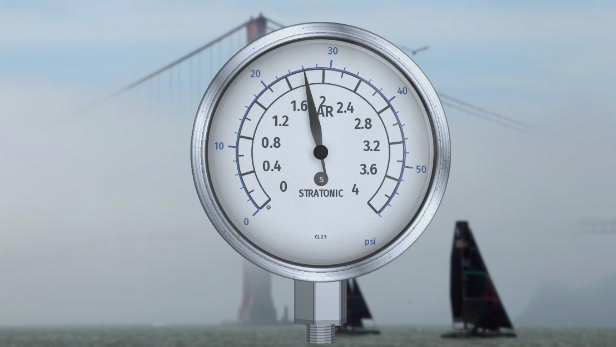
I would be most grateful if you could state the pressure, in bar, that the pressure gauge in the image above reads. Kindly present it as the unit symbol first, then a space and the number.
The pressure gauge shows bar 1.8
